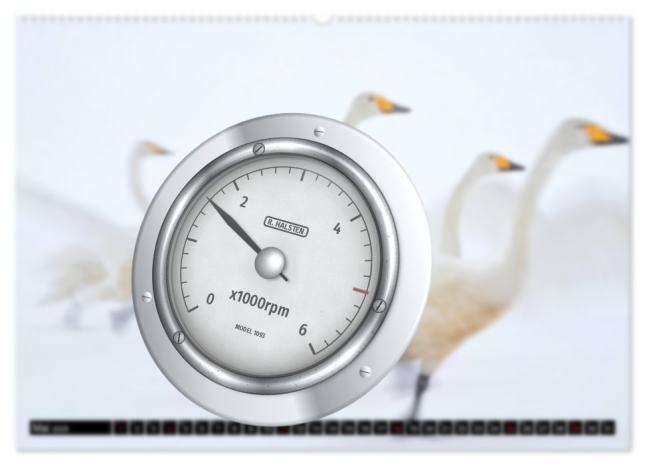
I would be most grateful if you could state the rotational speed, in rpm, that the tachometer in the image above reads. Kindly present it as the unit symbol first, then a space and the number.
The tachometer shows rpm 1600
